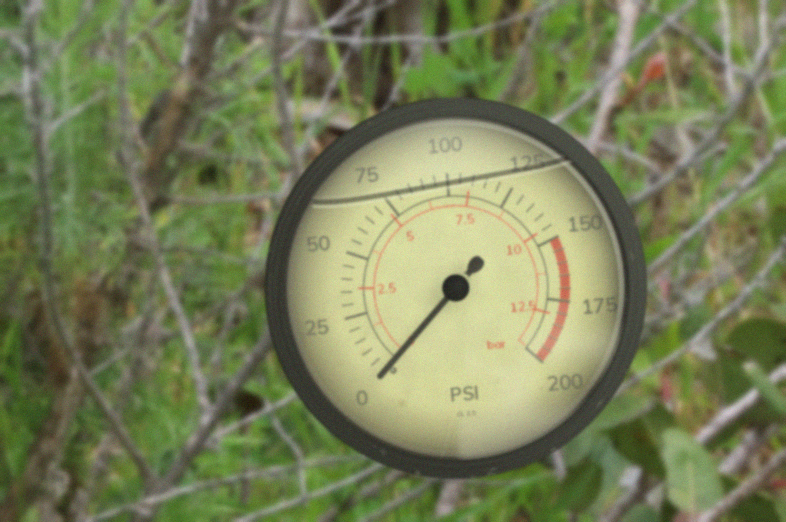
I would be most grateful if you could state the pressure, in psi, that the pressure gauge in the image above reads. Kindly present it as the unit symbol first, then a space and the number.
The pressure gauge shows psi 0
